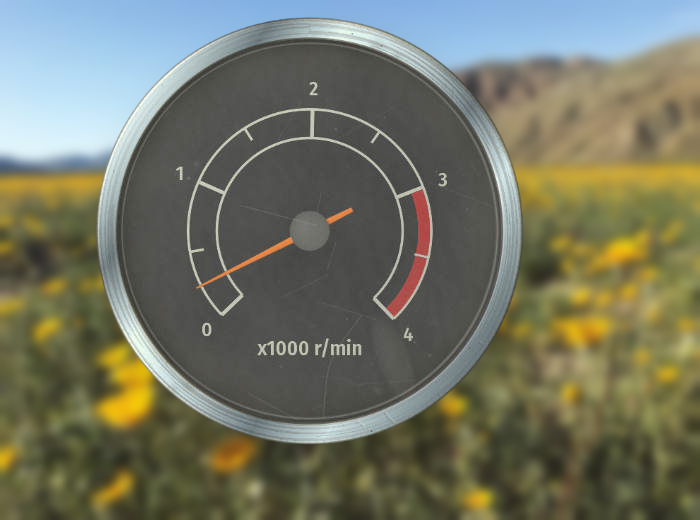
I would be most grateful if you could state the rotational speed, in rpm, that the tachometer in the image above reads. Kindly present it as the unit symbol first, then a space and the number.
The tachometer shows rpm 250
